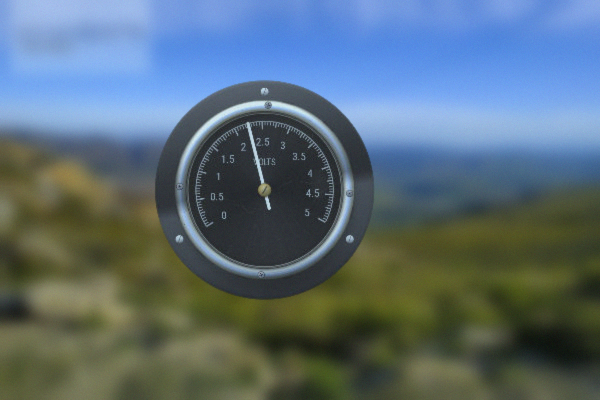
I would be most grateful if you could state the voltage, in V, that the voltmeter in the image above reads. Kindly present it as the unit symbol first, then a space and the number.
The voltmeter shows V 2.25
